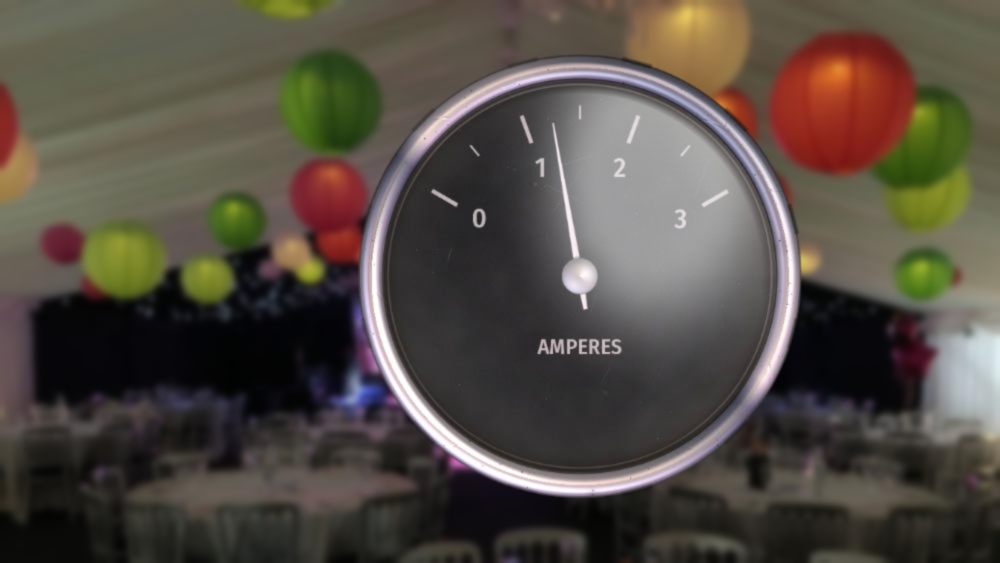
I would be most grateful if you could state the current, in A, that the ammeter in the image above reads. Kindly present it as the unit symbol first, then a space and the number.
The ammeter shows A 1.25
